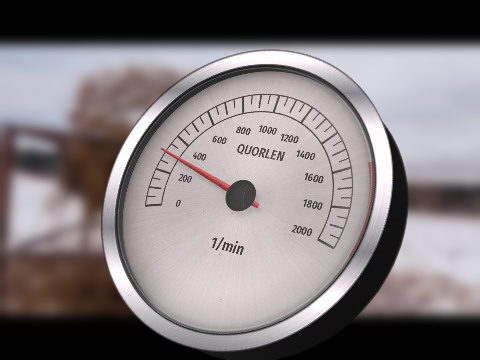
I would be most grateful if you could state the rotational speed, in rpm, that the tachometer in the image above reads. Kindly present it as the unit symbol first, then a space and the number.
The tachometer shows rpm 300
